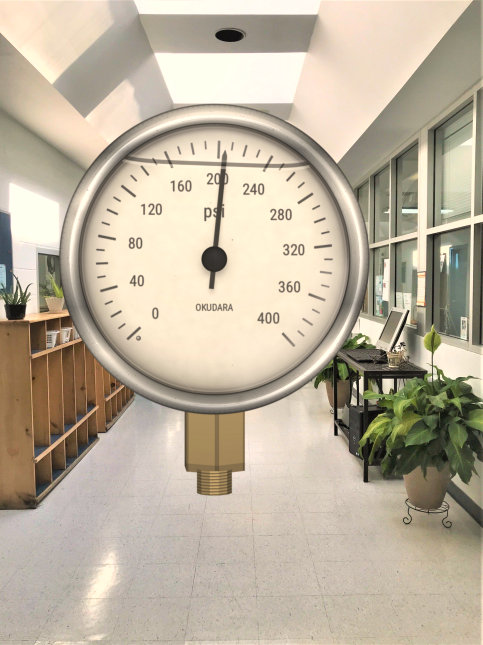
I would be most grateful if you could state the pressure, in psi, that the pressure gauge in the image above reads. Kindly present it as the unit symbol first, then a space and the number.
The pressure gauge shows psi 205
